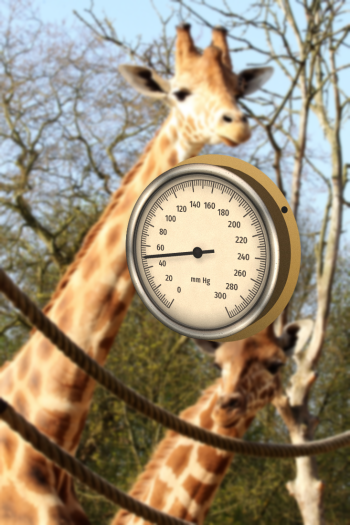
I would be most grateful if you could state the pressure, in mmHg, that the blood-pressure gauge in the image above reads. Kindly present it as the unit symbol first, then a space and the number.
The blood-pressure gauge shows mmHg 50
